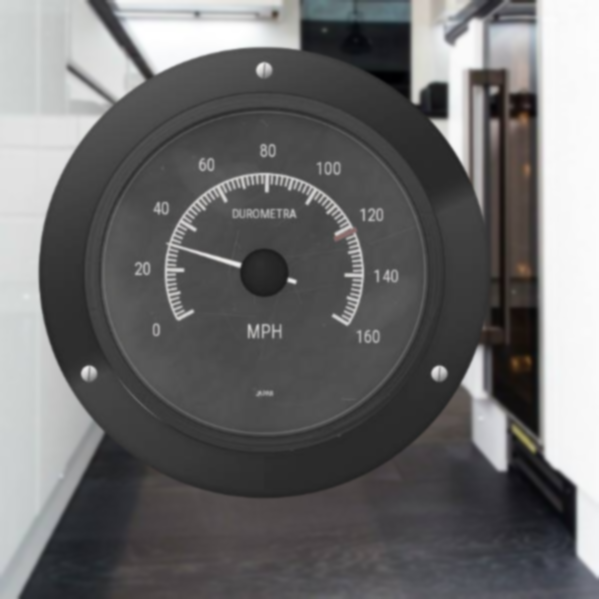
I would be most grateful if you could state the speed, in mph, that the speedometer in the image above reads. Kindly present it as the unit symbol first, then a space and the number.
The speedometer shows mph 30
